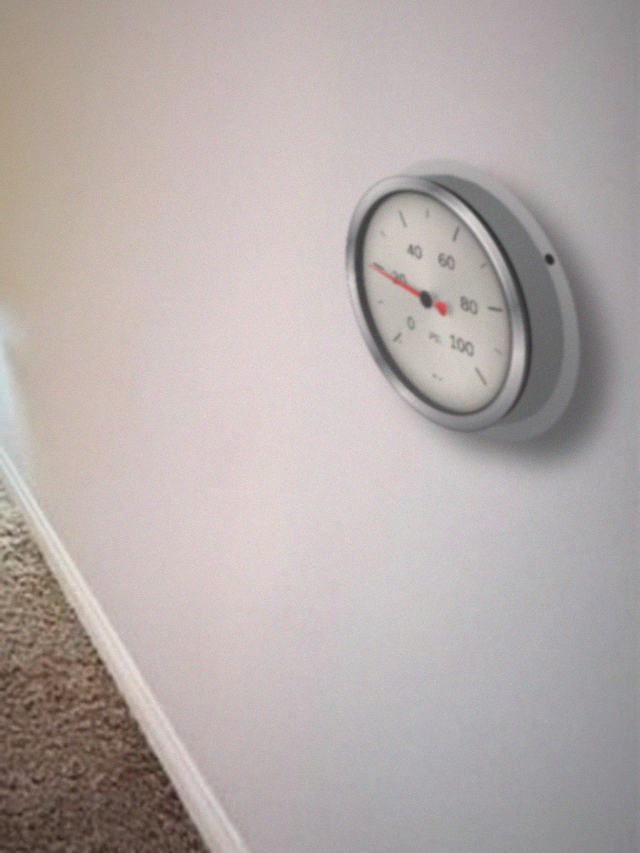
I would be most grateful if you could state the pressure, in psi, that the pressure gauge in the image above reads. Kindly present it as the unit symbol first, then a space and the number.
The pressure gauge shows psi 20
